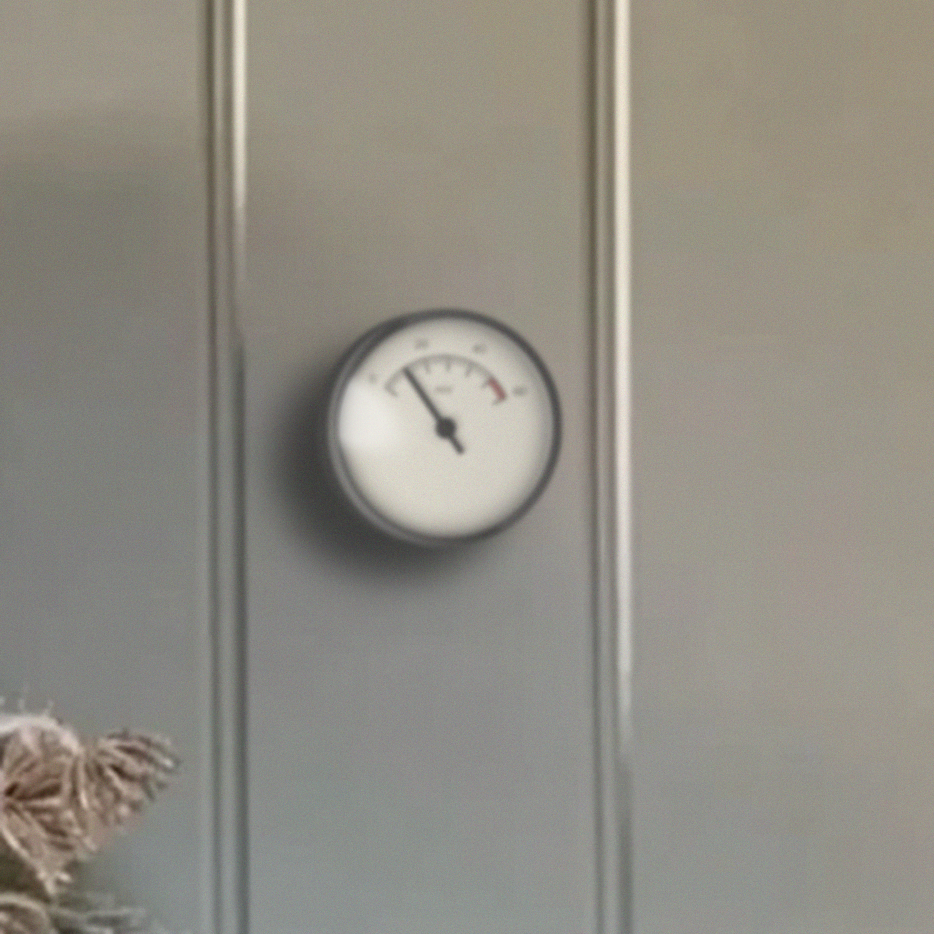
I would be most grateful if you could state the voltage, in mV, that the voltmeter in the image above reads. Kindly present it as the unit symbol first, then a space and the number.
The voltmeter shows mV 10
